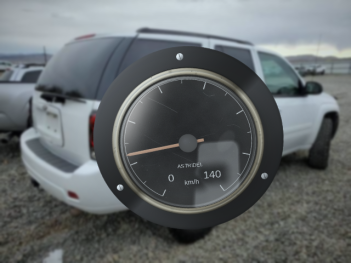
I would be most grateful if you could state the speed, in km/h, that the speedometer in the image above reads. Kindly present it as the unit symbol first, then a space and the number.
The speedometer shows km/h 25
